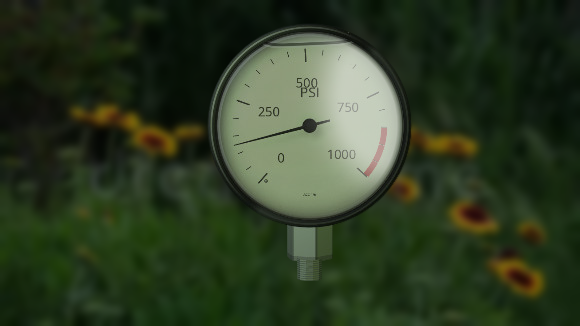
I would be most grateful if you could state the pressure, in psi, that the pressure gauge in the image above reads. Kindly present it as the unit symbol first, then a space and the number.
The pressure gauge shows psi 125
